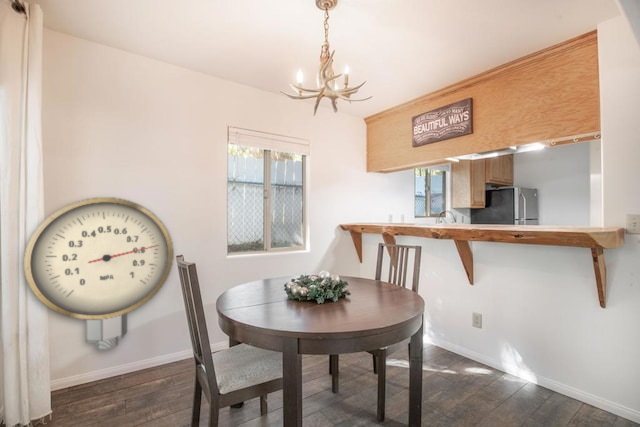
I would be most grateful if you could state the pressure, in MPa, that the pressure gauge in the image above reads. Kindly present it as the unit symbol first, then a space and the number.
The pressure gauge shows MPa 0.8
